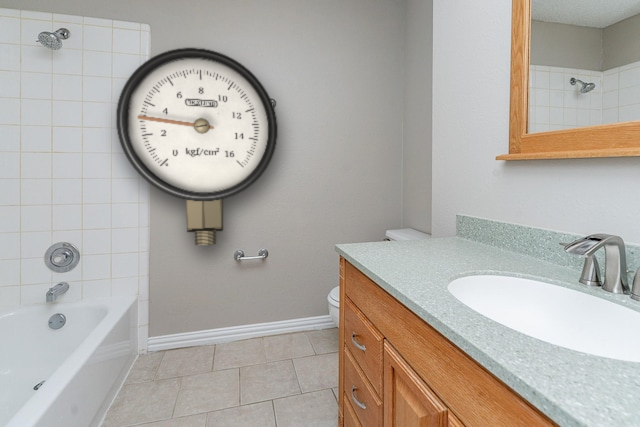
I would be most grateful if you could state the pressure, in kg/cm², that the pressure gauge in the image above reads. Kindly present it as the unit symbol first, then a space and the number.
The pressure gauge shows kg/cm² 3
